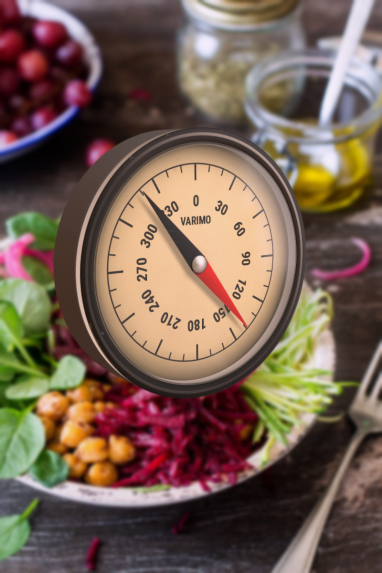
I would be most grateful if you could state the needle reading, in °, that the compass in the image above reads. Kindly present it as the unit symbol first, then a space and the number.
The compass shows ° 140
